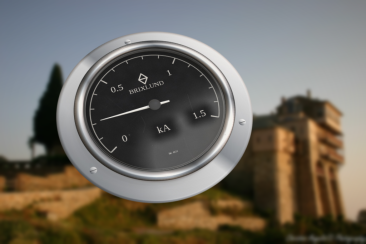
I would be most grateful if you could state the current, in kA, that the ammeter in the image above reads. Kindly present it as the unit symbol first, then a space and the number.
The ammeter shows kA 0.2
